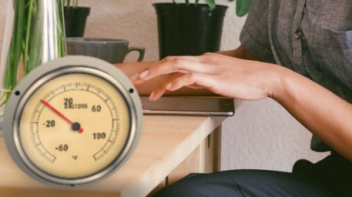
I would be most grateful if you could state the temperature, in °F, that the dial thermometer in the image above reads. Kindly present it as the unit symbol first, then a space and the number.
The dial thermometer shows °F 0
